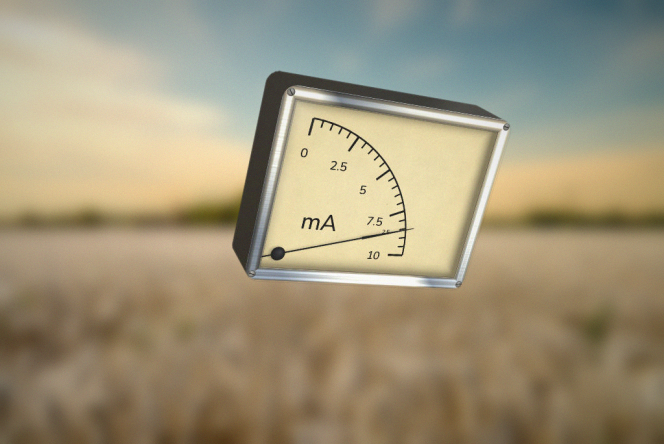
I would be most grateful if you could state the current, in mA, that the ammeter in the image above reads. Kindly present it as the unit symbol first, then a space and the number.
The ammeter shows mA 8.5
